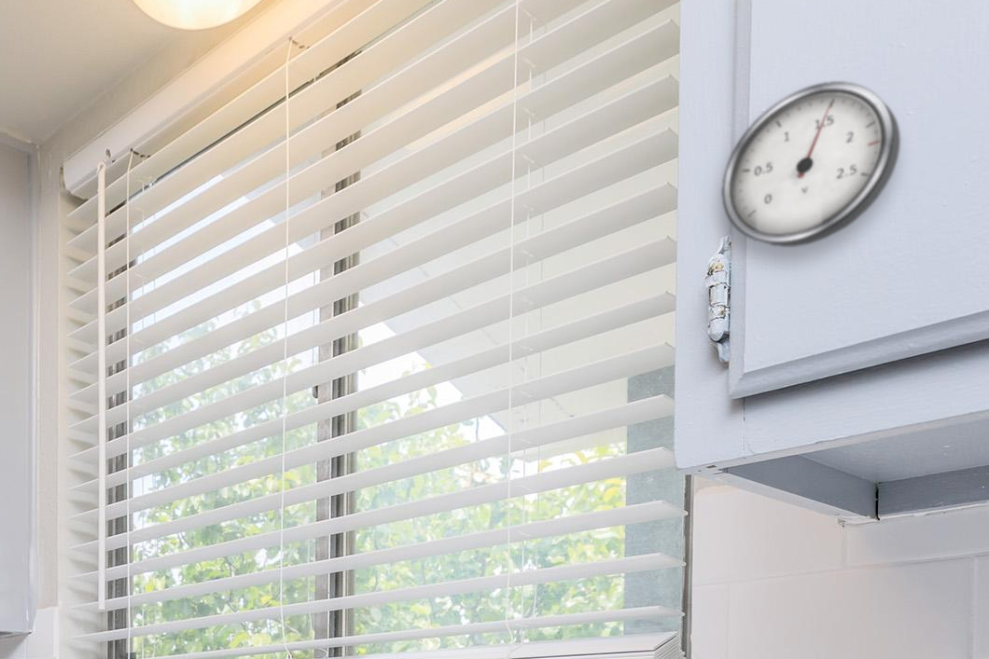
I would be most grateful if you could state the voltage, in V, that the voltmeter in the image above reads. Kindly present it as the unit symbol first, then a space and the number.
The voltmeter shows V 1.5
